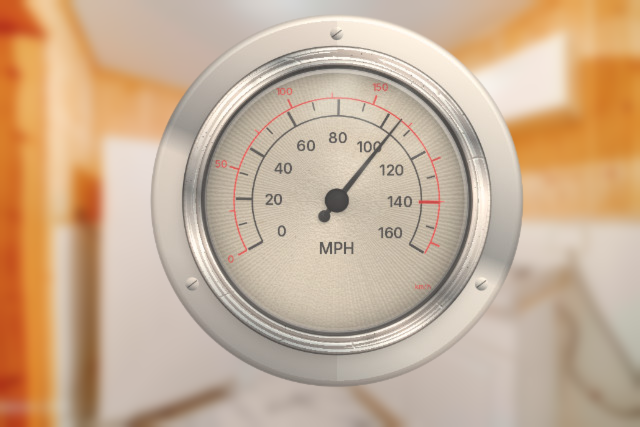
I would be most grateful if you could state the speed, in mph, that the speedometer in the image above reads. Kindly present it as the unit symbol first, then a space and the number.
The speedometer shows mph 105
